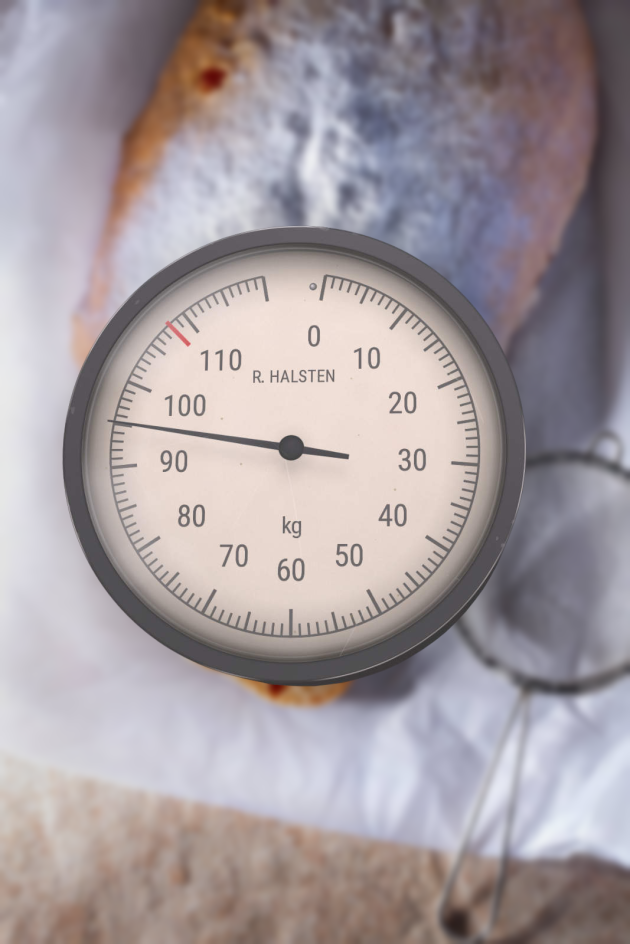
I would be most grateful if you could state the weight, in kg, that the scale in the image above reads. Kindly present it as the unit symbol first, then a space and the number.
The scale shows kg 95
